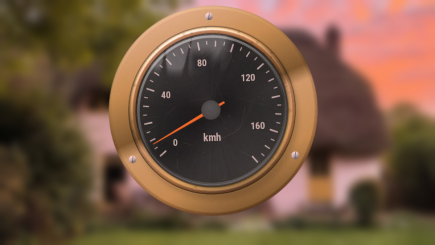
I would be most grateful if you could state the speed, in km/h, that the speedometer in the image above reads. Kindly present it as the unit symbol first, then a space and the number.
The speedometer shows km/h 7.5
